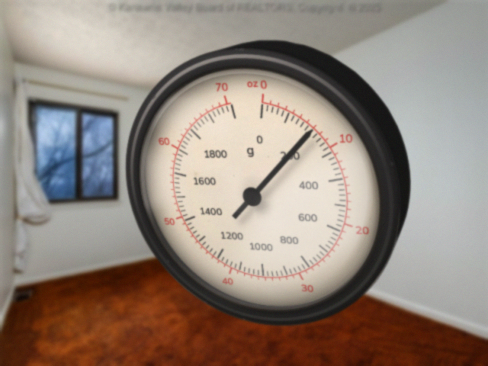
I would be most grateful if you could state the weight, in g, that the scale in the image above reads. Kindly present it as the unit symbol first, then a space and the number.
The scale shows g 200
